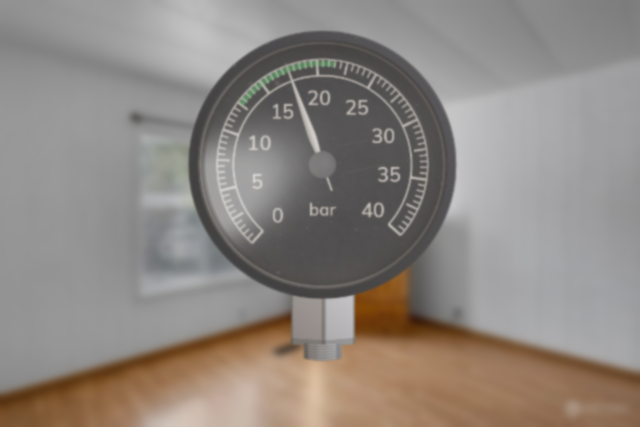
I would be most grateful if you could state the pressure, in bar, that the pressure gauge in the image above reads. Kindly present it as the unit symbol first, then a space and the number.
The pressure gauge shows bar 17.5
